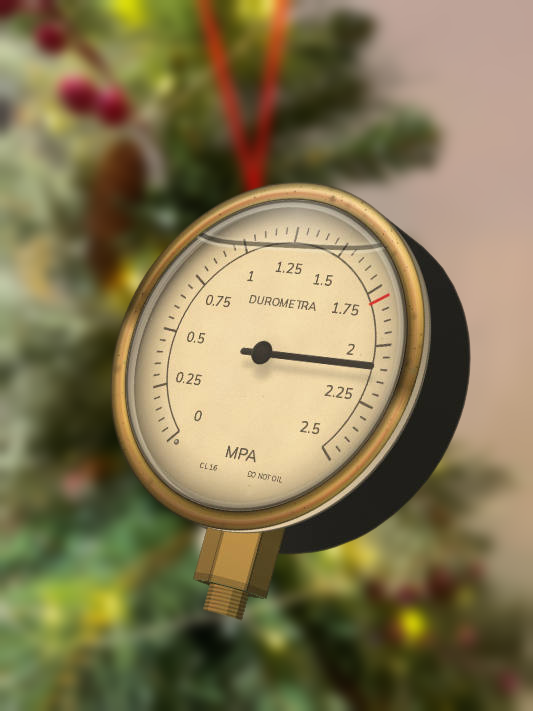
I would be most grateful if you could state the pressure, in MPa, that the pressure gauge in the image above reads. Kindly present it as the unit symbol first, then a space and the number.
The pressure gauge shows MPa 2.1
